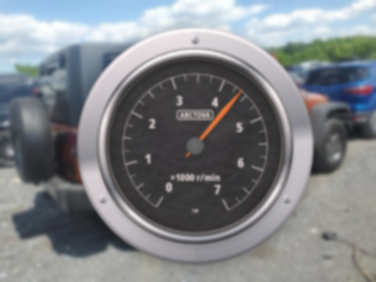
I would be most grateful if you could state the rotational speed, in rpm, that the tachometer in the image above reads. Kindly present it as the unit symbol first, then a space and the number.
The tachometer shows rpm 4375
